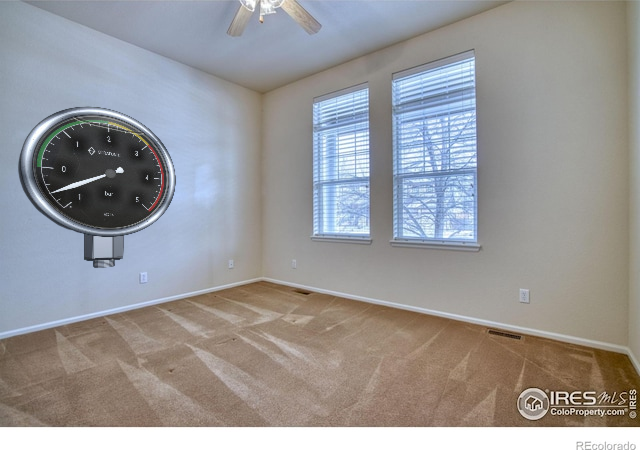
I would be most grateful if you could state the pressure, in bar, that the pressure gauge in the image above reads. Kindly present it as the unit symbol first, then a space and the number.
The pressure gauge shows bar -0.6
